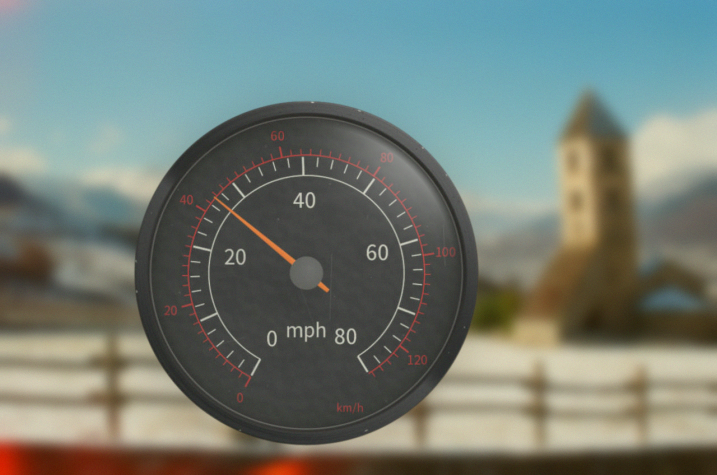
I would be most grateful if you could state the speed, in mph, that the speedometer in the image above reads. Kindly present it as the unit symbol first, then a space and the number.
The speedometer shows mph 27
